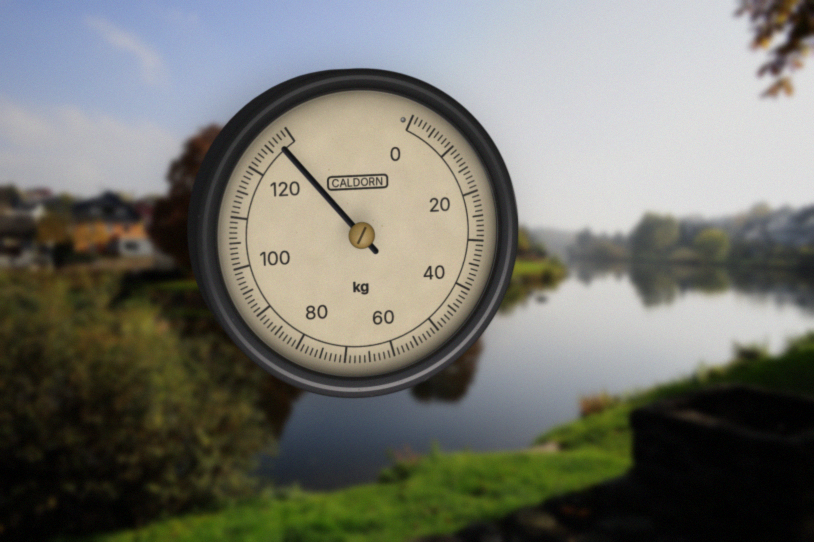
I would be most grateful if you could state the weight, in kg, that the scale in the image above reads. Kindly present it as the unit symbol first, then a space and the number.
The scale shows kg 127
